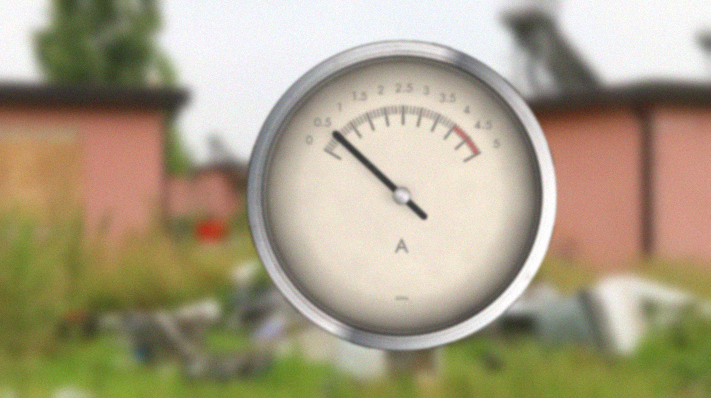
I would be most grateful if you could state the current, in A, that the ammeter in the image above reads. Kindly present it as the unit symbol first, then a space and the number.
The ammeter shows A 0.5
